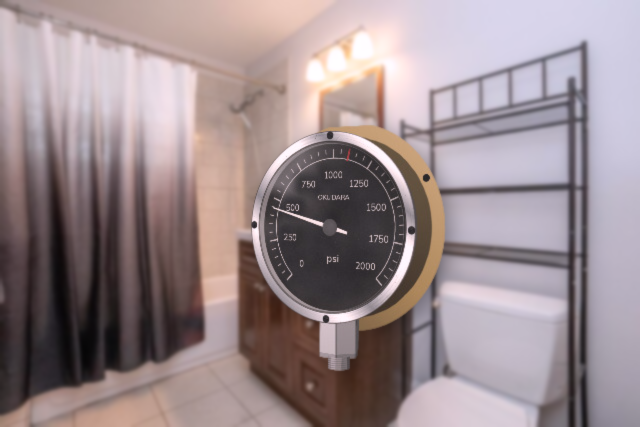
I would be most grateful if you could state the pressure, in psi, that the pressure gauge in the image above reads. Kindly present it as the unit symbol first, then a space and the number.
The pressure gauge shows psi 450
